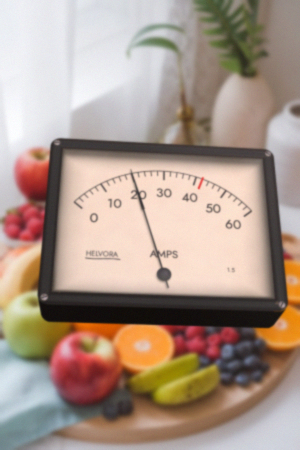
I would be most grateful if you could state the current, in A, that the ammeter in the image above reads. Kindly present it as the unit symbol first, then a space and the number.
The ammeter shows A 20
